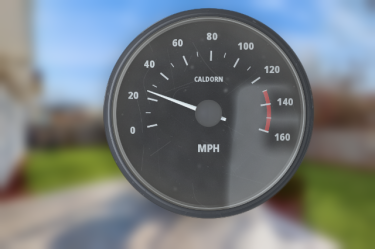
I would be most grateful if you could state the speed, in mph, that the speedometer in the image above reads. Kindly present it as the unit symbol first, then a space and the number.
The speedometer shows mph 25
